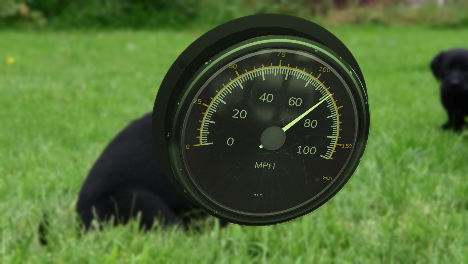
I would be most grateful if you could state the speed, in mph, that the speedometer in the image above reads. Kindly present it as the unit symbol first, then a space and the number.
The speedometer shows mph 70
